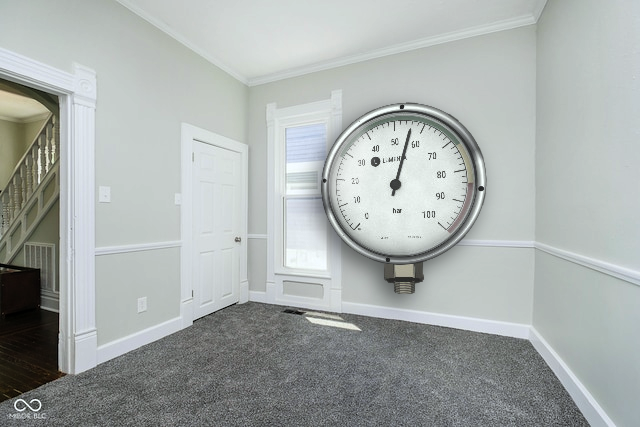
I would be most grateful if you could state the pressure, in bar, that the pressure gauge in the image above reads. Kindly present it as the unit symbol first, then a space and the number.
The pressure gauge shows bar 56
